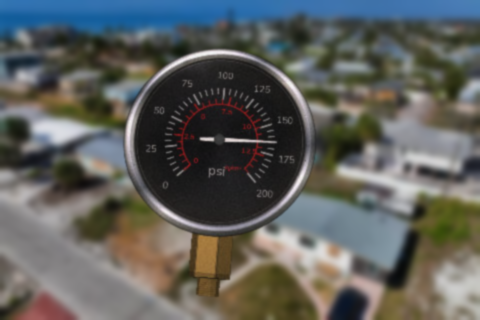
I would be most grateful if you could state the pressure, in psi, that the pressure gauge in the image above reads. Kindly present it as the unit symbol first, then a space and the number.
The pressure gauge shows psi 165
